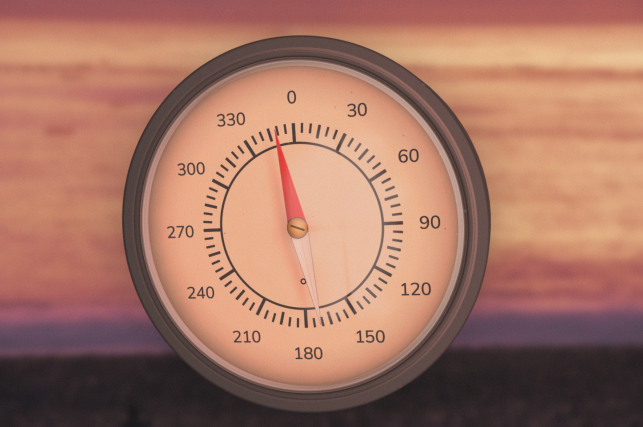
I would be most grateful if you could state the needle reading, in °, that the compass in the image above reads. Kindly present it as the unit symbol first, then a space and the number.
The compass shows ° 350
